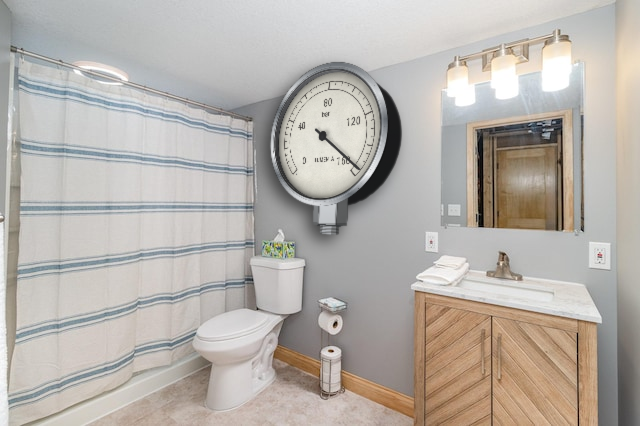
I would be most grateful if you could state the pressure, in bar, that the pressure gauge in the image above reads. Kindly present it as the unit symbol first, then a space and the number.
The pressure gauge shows bar 155
